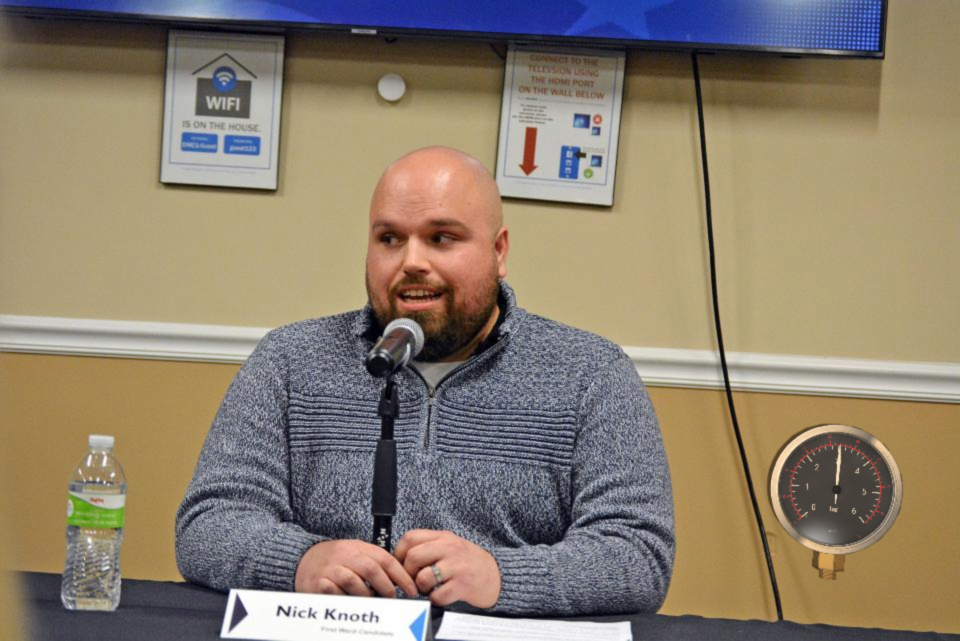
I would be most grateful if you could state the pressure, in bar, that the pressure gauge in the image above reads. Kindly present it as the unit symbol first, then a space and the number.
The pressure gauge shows bar 3
